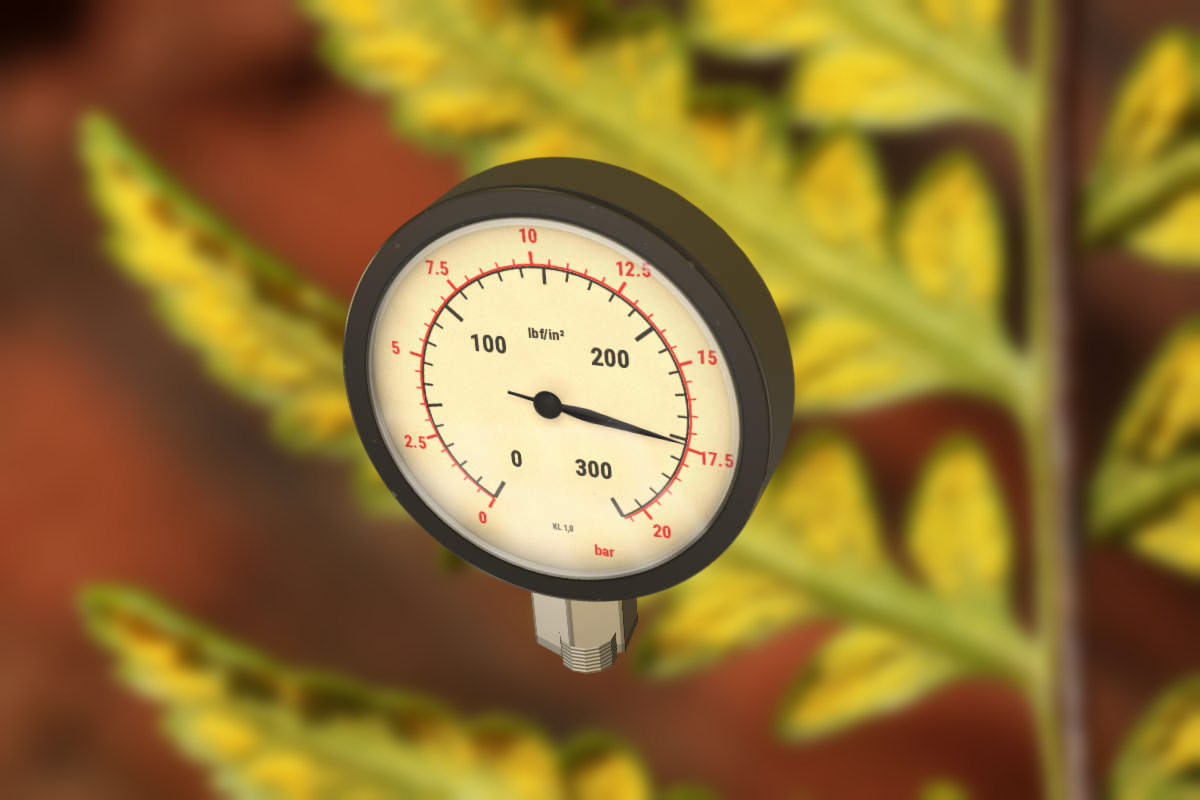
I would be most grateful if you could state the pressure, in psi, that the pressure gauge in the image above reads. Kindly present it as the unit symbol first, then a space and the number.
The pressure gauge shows psi 250
